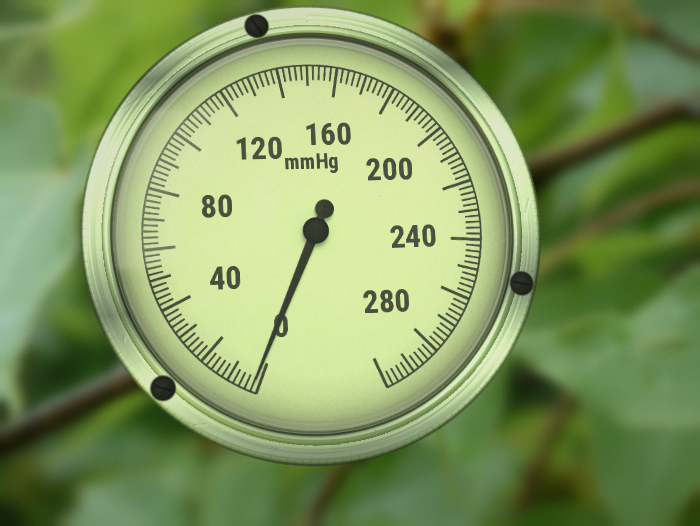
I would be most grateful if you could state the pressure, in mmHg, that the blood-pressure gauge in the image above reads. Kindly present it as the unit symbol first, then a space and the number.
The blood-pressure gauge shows mmHg 2
